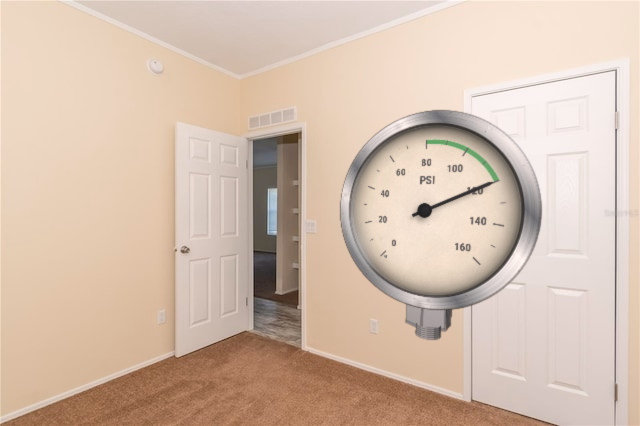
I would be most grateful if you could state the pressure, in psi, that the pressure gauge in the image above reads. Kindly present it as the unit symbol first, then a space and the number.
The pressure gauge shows psi 120
